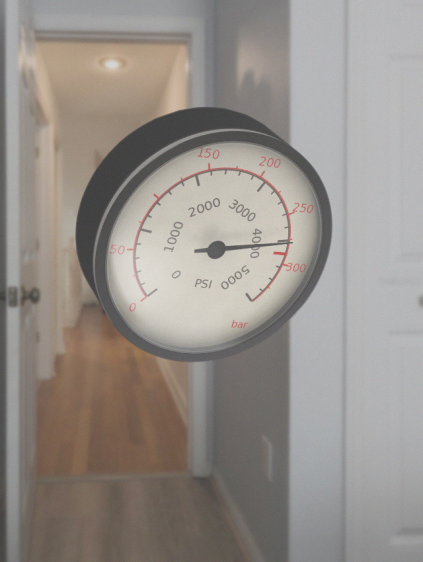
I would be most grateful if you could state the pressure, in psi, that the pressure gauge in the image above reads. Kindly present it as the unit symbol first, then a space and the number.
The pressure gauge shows psi 4000
